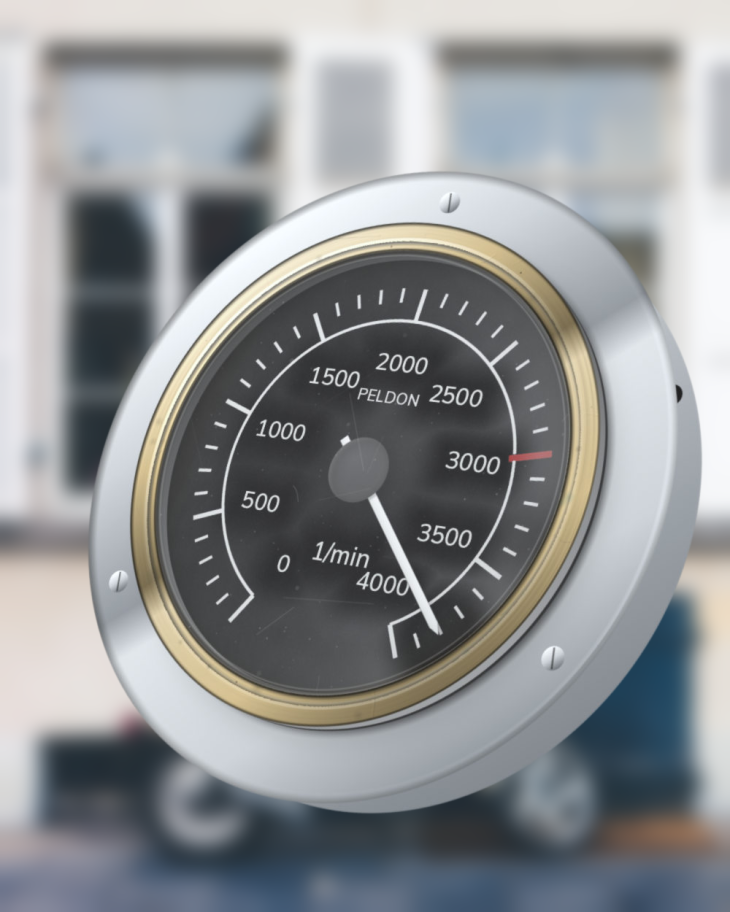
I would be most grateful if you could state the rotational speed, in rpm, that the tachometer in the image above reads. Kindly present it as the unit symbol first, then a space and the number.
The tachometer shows rpm 3800
